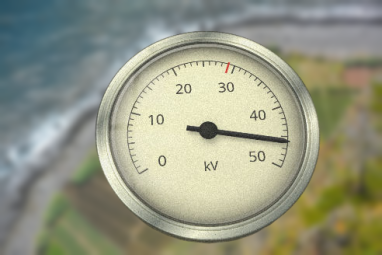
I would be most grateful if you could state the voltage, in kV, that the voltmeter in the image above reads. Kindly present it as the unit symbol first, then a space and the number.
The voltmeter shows kV 46
